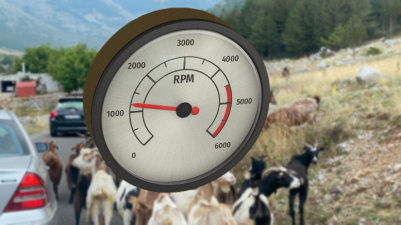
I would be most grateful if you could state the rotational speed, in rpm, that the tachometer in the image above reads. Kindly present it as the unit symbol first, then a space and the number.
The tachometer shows rpm 1250
